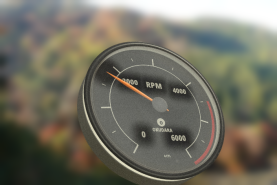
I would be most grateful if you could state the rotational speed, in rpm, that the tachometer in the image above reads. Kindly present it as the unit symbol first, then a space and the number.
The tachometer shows rpm 1750
